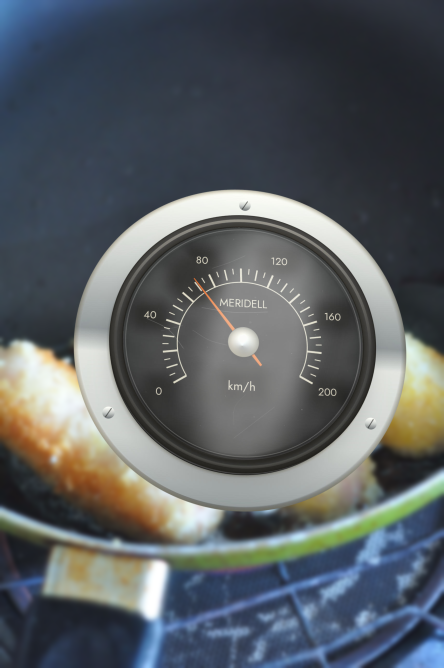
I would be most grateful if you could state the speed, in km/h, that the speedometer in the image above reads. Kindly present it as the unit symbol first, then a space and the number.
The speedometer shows km/h 70
